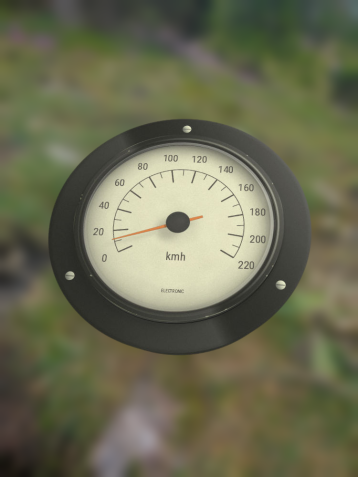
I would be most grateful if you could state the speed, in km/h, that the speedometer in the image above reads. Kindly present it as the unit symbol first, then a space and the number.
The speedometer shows km/h 10
